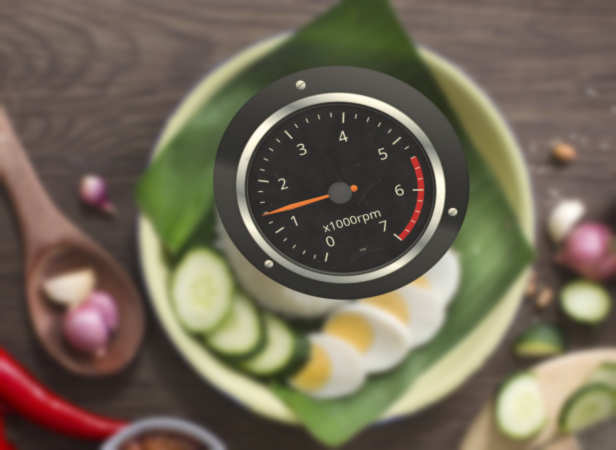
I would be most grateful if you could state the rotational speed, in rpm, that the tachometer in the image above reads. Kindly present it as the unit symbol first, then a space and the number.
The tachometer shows rpm 1400
